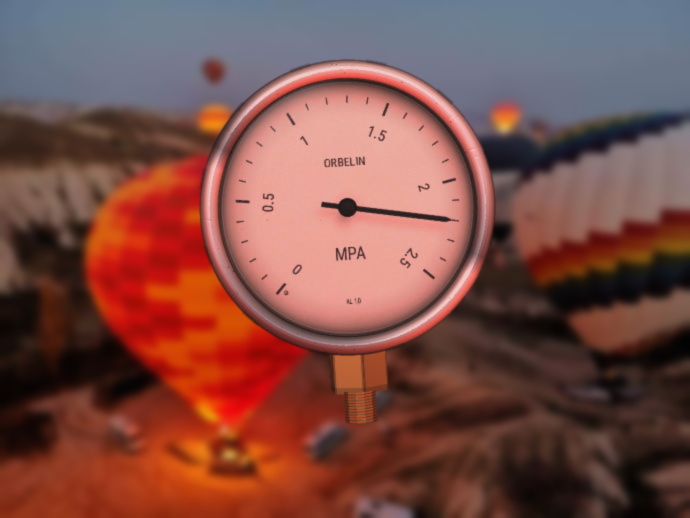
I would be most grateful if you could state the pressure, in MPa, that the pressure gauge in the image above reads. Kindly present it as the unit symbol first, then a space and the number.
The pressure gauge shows MPa 2.2
